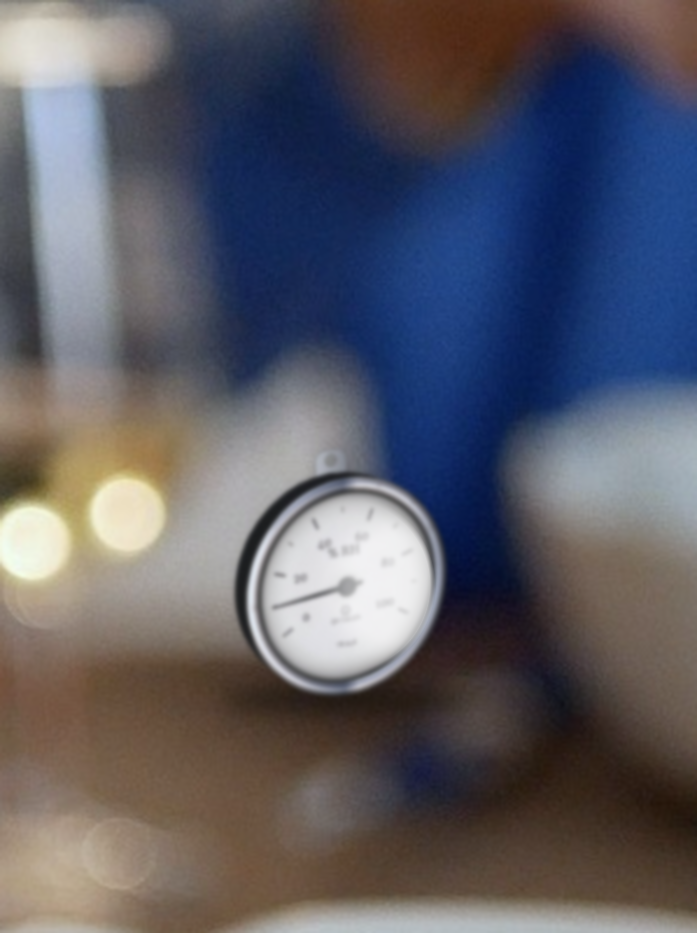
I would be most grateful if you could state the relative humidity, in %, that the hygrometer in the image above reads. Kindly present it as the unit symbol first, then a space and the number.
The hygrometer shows % 10
